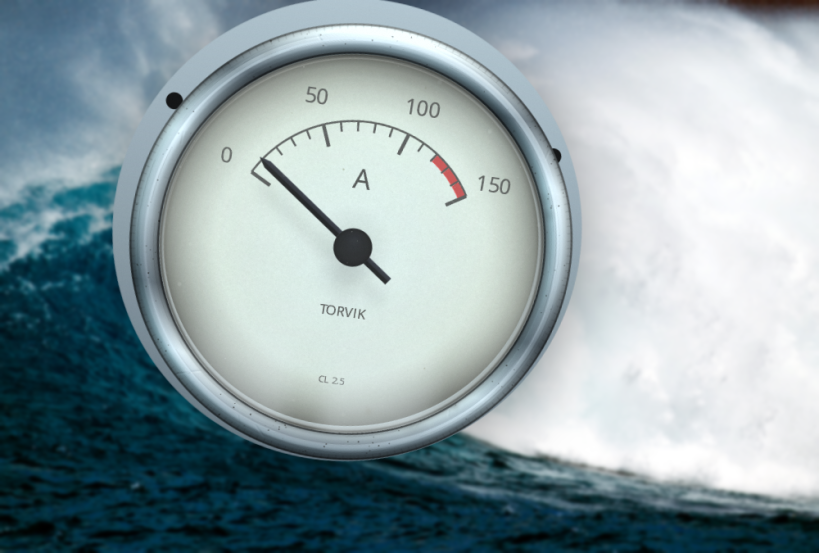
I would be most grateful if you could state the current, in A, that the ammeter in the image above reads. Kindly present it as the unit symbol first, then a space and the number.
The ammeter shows A 10
